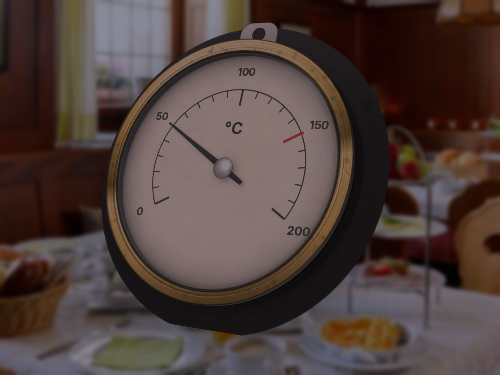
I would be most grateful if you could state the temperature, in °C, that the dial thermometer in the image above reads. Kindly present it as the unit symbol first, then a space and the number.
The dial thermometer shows °C 50
